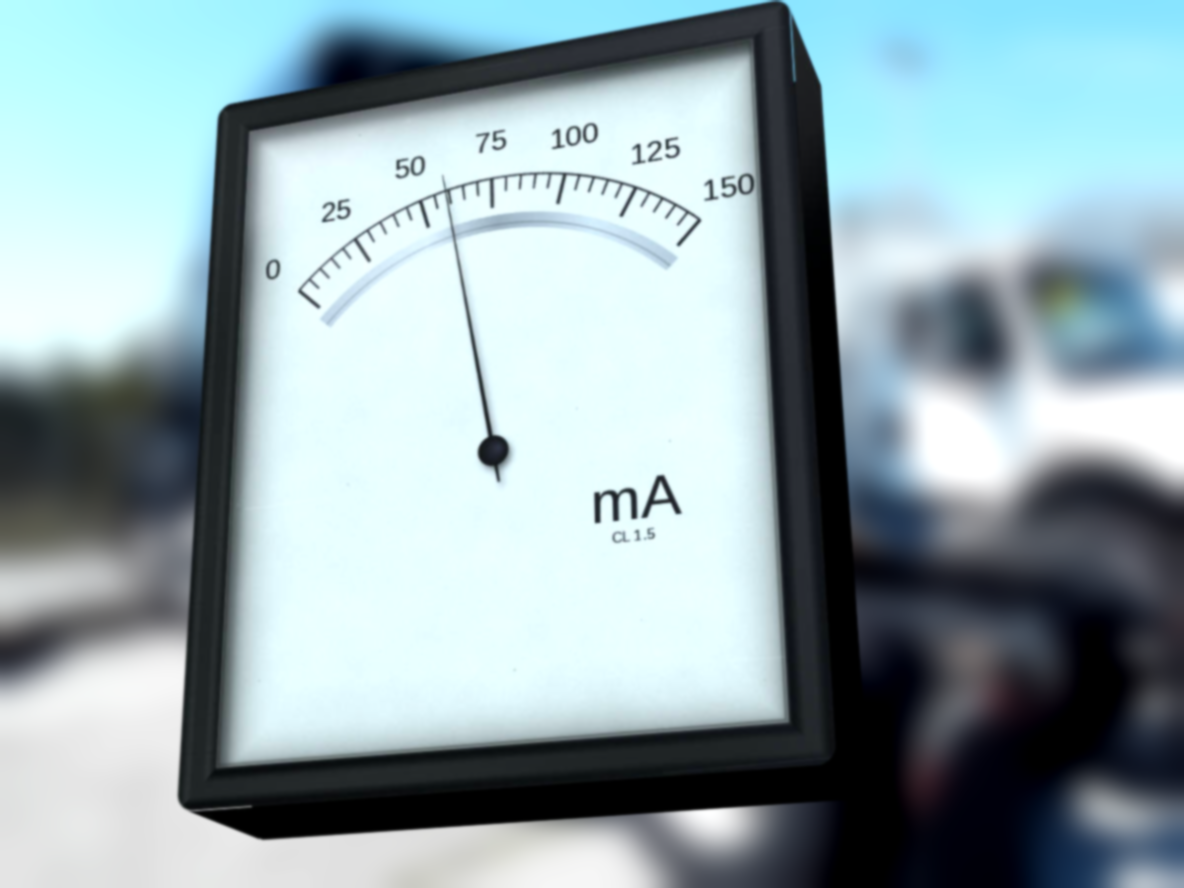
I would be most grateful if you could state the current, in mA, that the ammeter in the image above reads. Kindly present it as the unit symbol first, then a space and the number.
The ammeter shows mA 60
